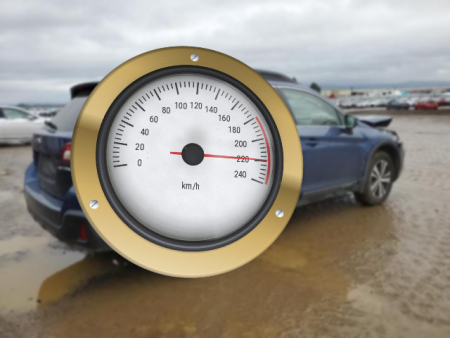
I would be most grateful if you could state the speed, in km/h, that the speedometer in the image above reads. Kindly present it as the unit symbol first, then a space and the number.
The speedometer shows km/h 220
